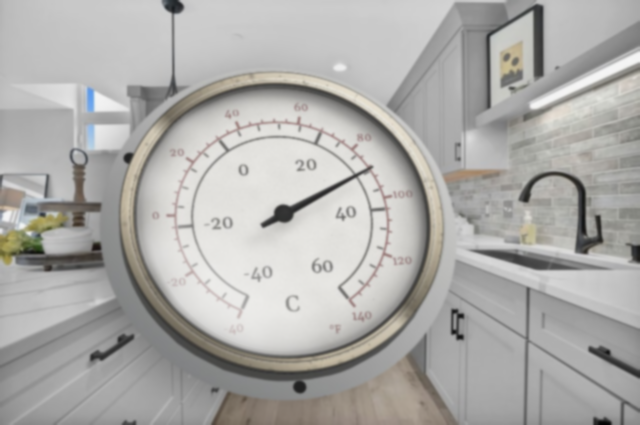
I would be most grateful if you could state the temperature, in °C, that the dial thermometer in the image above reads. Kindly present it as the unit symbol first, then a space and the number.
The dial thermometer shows °C 32
